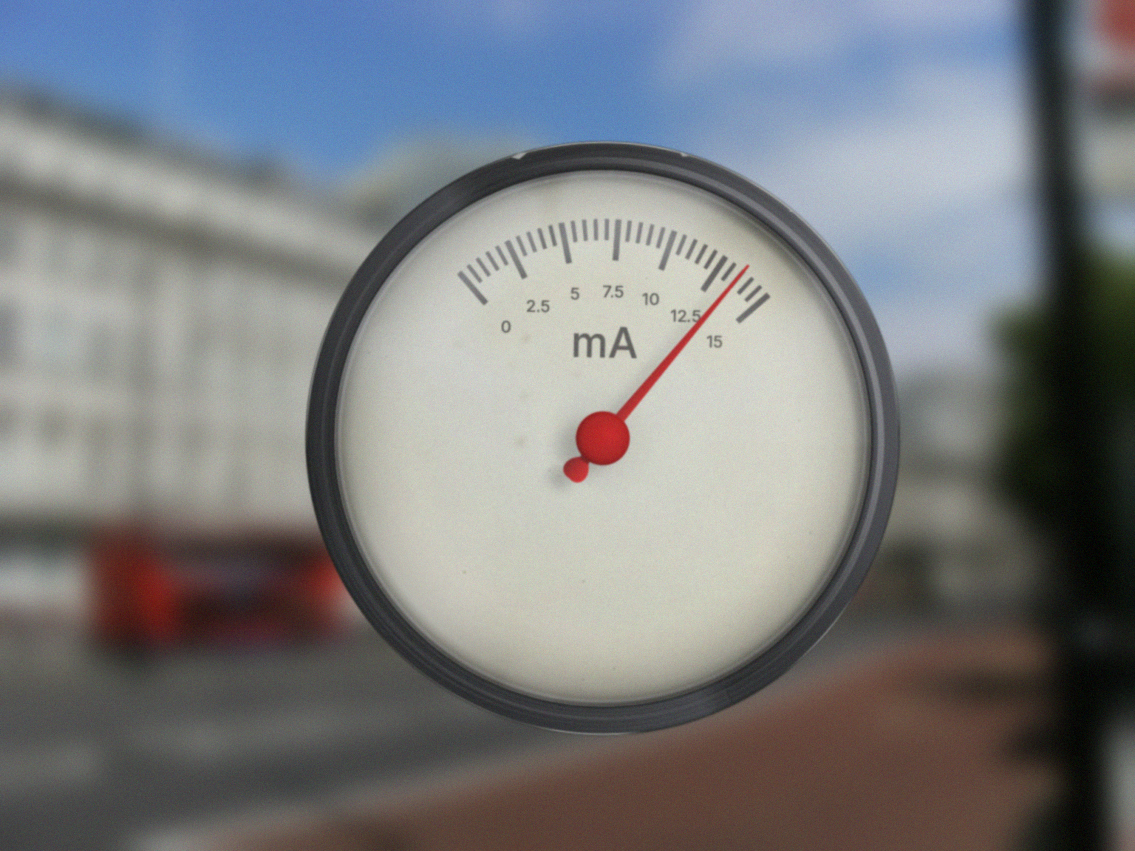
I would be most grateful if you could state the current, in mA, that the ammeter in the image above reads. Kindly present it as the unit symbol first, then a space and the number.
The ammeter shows mA 13.5
